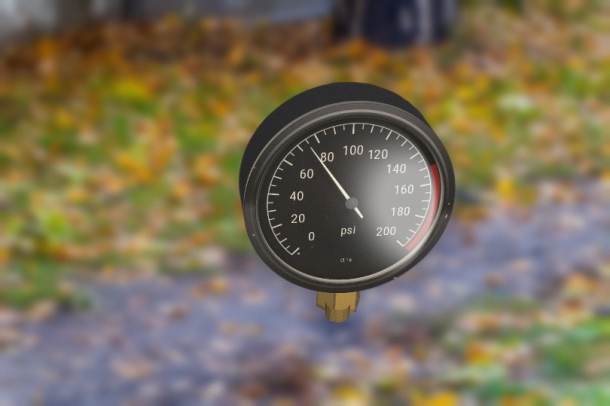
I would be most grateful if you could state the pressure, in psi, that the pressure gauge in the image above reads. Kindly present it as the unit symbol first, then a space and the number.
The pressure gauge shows psi 75
